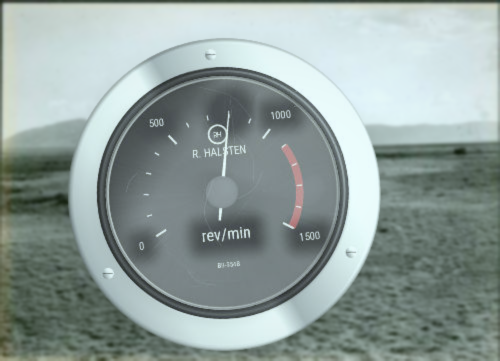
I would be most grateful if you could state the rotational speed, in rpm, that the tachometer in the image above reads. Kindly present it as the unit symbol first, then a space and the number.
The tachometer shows rpm 800
